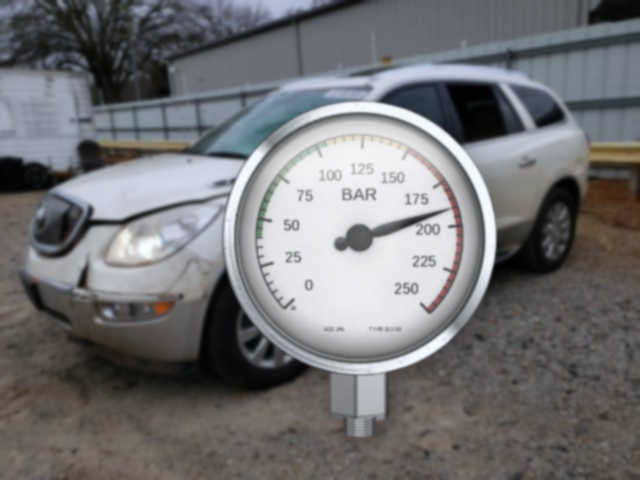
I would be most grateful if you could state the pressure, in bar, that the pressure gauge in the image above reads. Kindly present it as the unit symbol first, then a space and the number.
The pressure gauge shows bar 190
